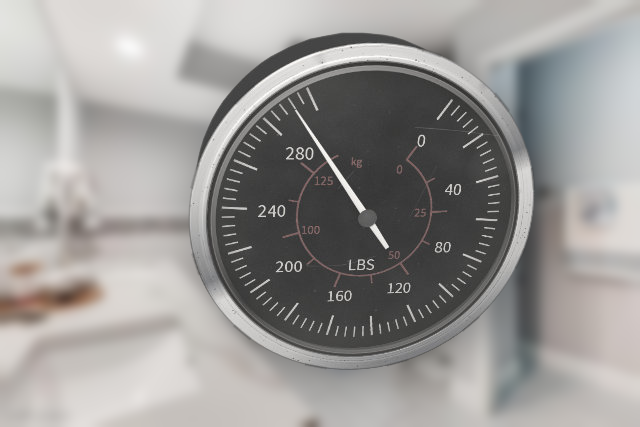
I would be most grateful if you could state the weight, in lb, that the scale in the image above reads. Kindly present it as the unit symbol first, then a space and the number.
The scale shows lb 292
